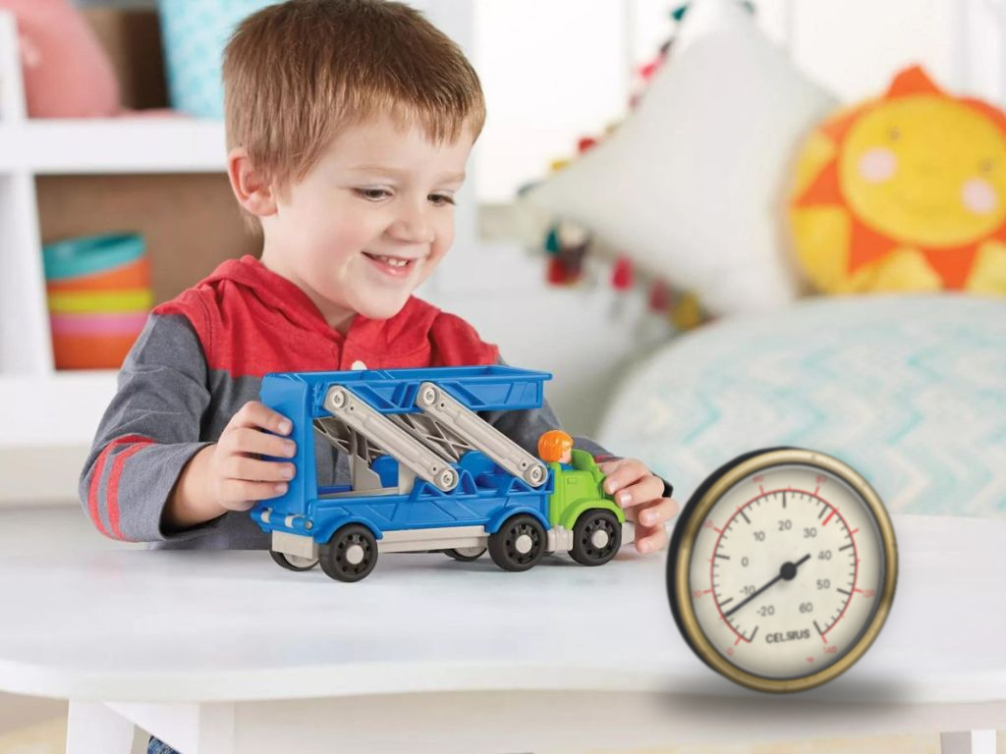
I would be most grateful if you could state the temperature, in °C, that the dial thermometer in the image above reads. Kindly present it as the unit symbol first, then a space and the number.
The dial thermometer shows °C -12
